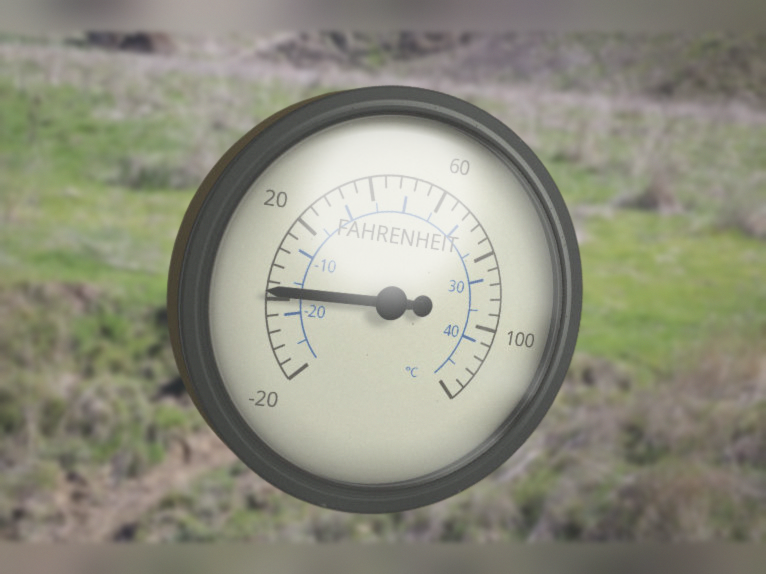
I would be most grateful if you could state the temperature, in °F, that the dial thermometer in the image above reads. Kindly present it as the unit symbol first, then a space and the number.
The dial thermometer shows °F 2
